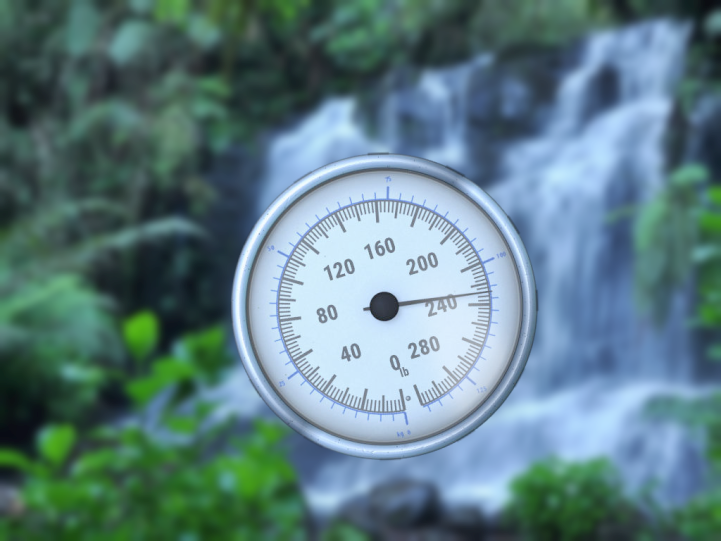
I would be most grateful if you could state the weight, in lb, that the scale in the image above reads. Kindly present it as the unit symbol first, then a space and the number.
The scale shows lb 234
